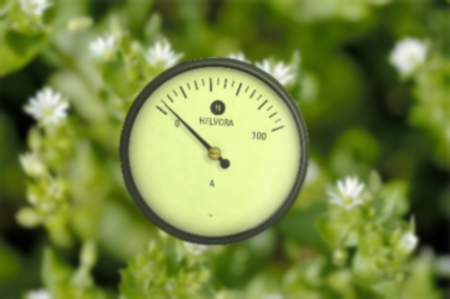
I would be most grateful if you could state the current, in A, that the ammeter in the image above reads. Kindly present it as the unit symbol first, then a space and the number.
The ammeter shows A 5
